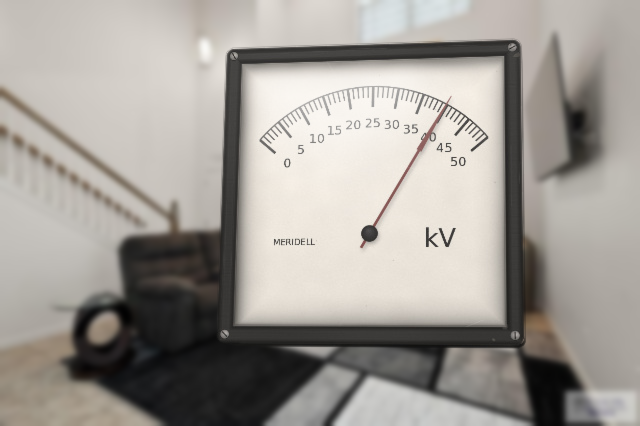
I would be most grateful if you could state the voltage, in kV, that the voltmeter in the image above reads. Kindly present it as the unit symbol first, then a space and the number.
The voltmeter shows kV 40
